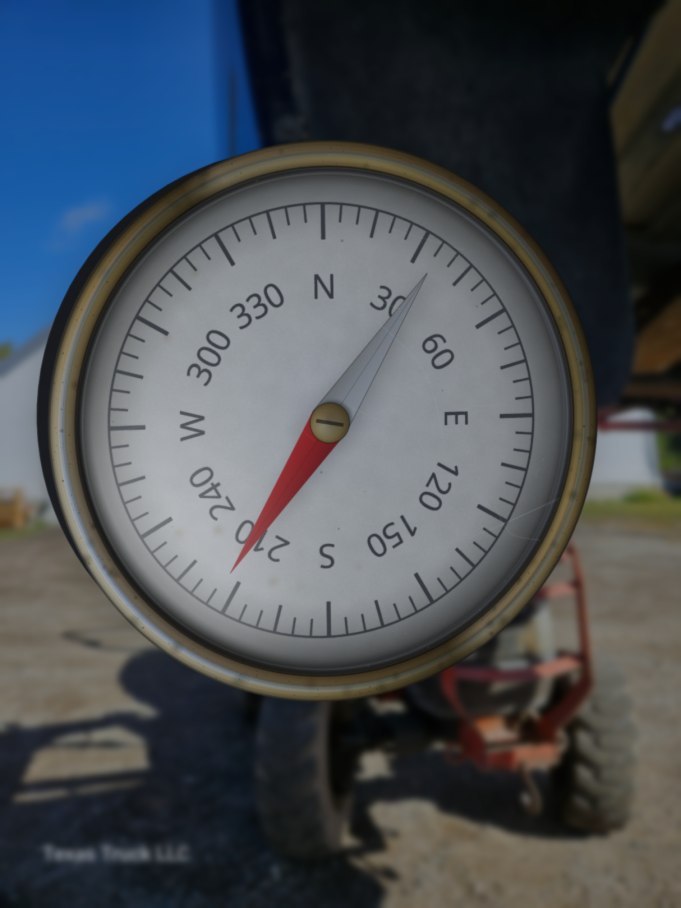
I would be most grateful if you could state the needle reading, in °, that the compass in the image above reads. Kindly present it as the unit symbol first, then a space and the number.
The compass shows ° 215
